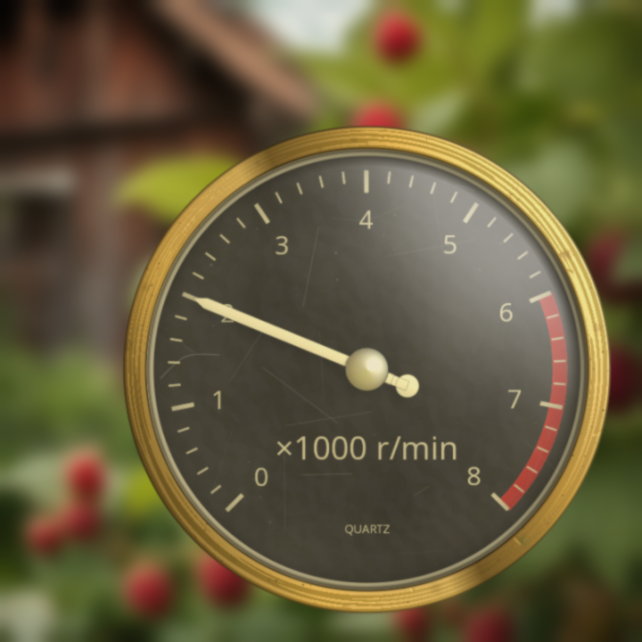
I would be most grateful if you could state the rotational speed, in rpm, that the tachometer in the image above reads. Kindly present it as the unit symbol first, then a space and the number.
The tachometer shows rpm 2000
